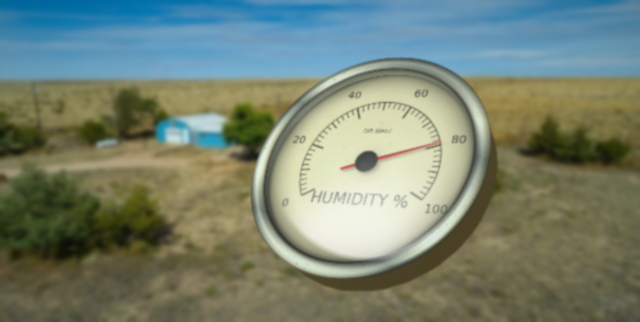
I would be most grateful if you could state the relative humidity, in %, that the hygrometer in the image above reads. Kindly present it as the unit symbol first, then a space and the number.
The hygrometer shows % 80
